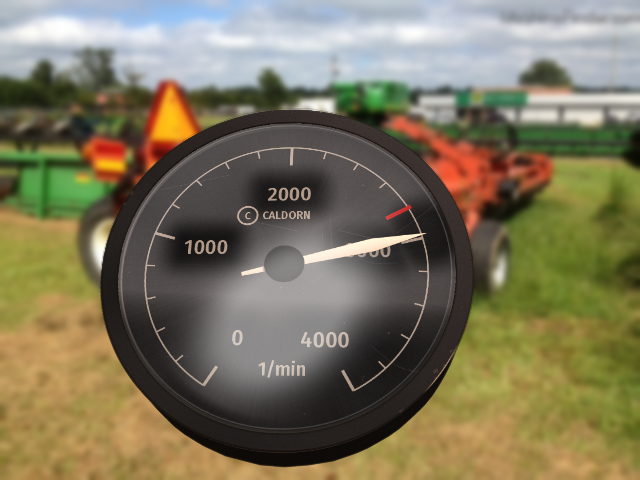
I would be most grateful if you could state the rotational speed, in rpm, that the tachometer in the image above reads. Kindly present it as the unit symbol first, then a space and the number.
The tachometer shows rpm 3000
